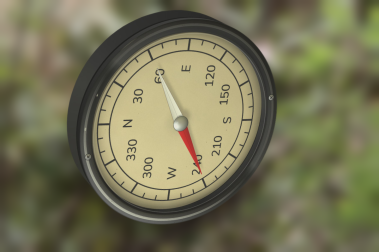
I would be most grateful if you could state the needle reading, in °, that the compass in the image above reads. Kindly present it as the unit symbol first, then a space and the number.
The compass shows ° 240
